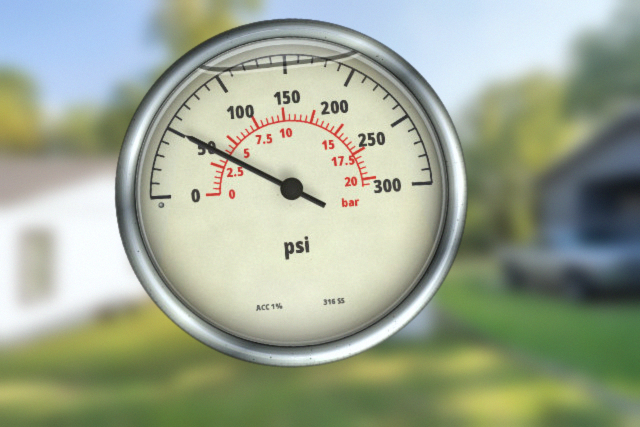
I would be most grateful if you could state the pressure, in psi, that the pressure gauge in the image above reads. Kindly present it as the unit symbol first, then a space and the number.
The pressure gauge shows psi 50
